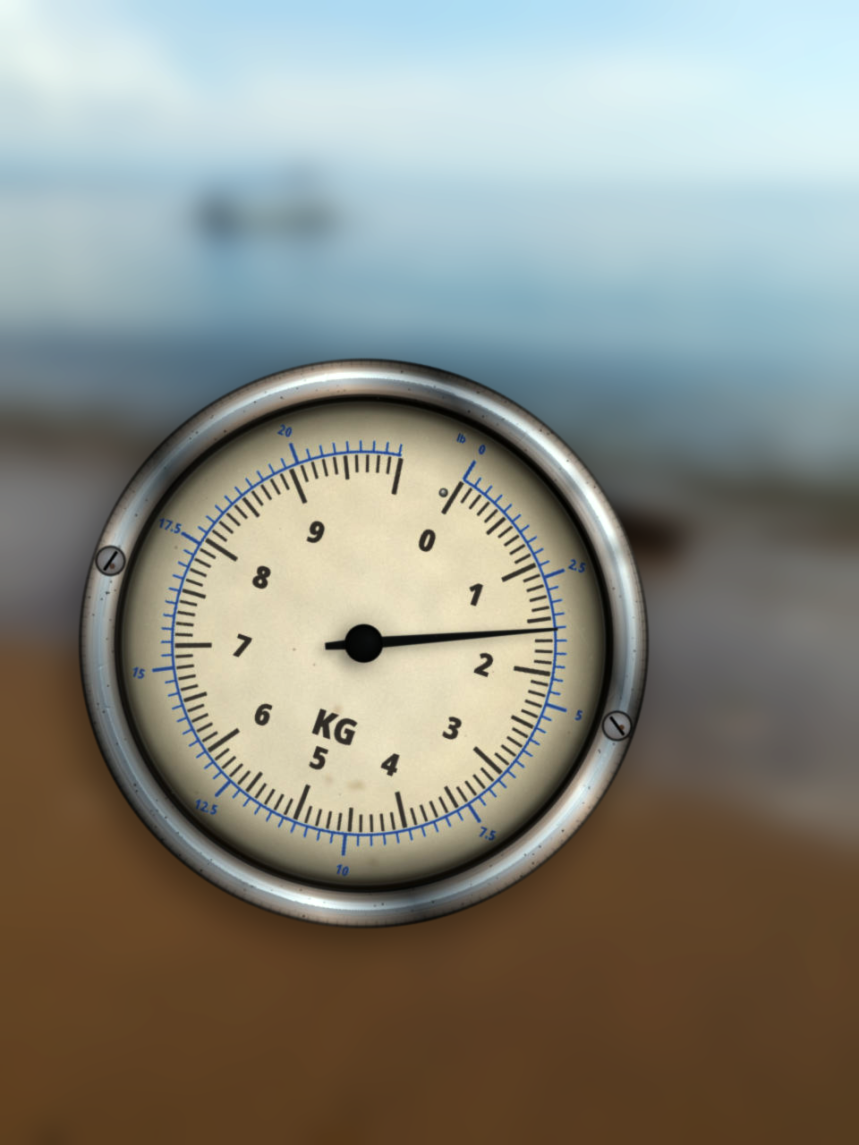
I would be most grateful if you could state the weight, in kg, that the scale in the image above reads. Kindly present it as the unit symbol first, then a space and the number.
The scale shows kg 1.6
